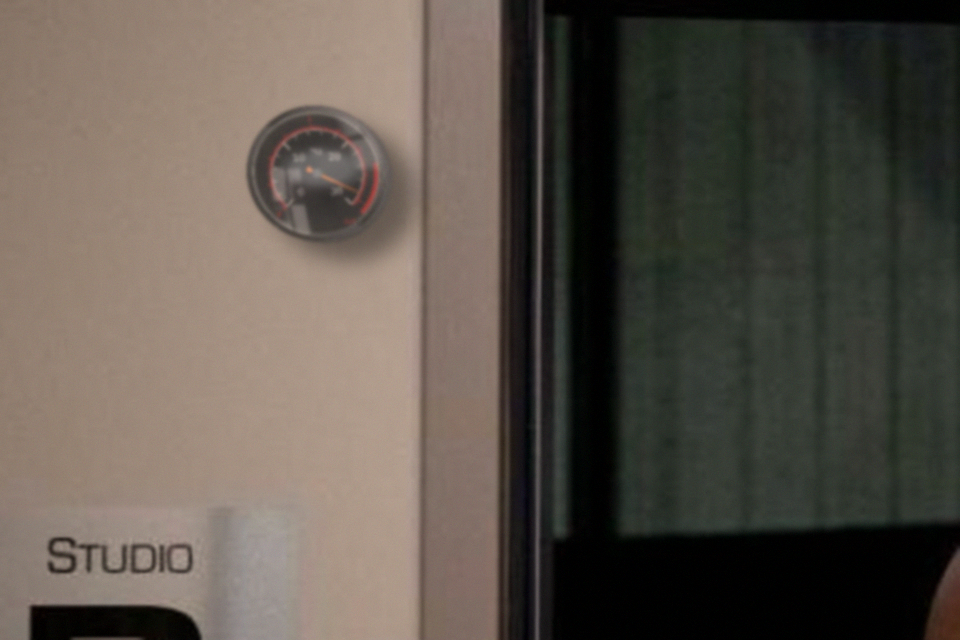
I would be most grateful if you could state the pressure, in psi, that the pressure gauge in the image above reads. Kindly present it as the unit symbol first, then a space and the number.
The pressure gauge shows psi 28
